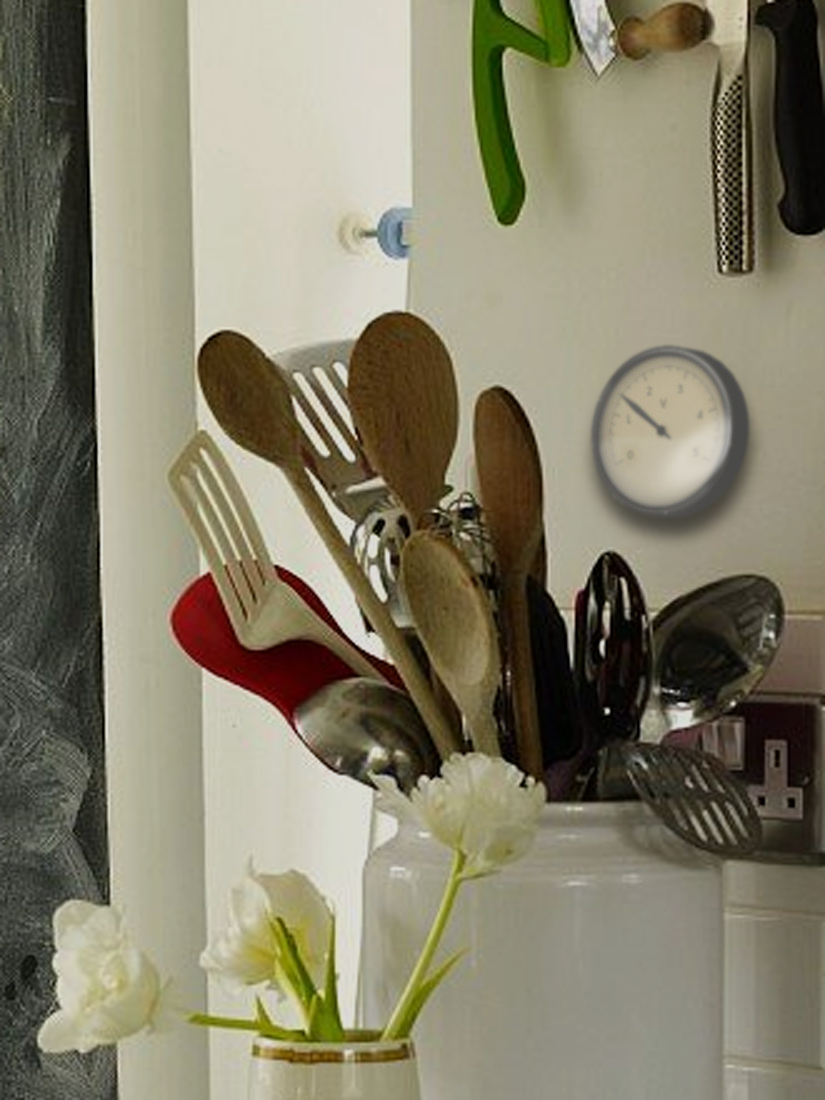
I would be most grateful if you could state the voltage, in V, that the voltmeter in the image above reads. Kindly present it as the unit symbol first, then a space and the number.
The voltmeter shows V 1.4
